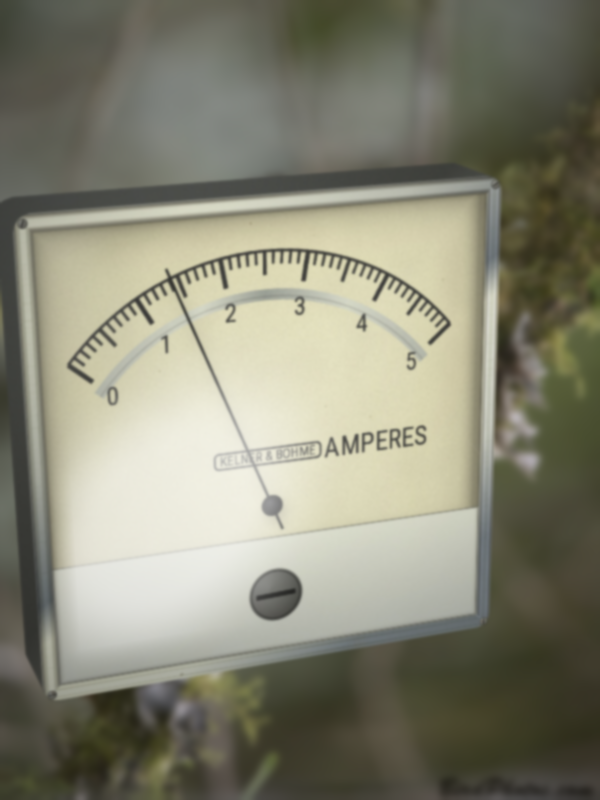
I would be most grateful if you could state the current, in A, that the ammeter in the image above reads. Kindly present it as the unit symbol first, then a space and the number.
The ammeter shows A 1.4
